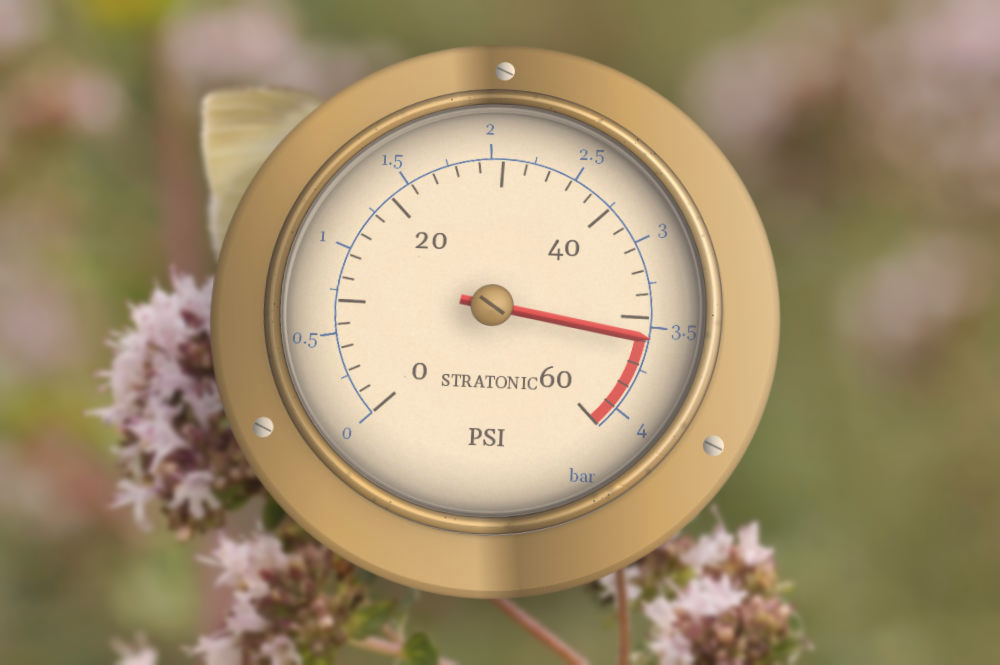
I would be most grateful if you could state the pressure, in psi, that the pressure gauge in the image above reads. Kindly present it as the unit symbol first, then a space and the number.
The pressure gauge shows psi 52
